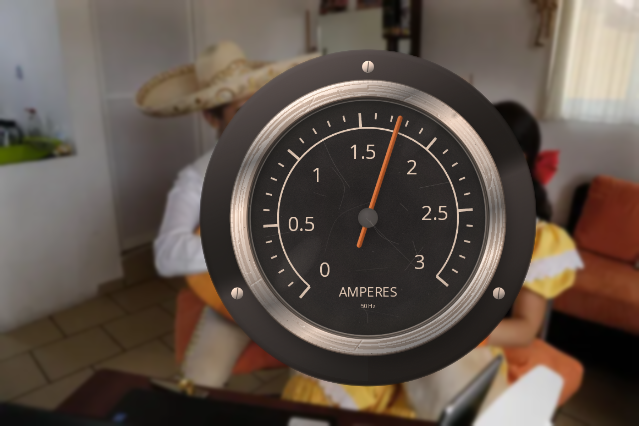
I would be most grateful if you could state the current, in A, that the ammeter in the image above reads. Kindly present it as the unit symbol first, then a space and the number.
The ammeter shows A 1.75
